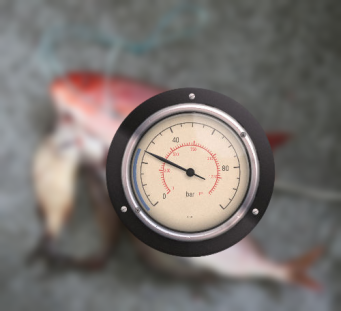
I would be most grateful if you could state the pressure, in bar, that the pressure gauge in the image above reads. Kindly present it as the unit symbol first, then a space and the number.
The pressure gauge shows bar 25
